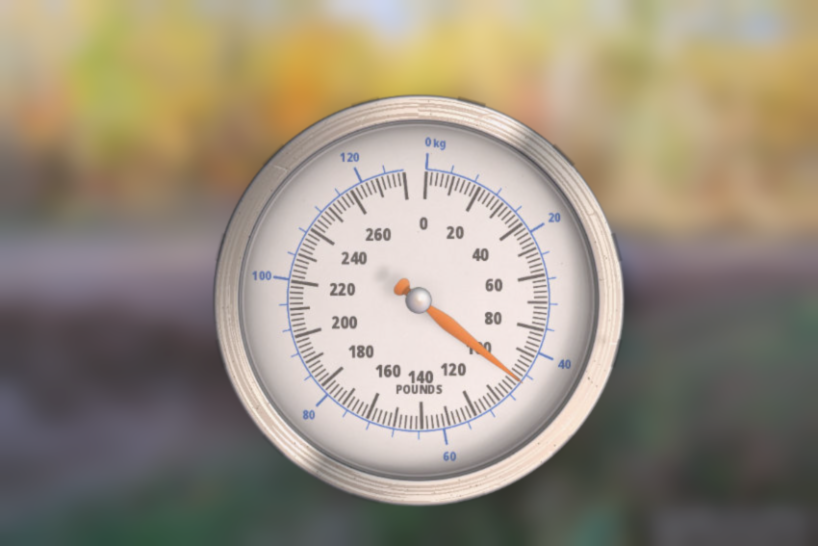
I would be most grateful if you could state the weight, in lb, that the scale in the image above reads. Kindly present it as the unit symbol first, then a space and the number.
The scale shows lb 100
